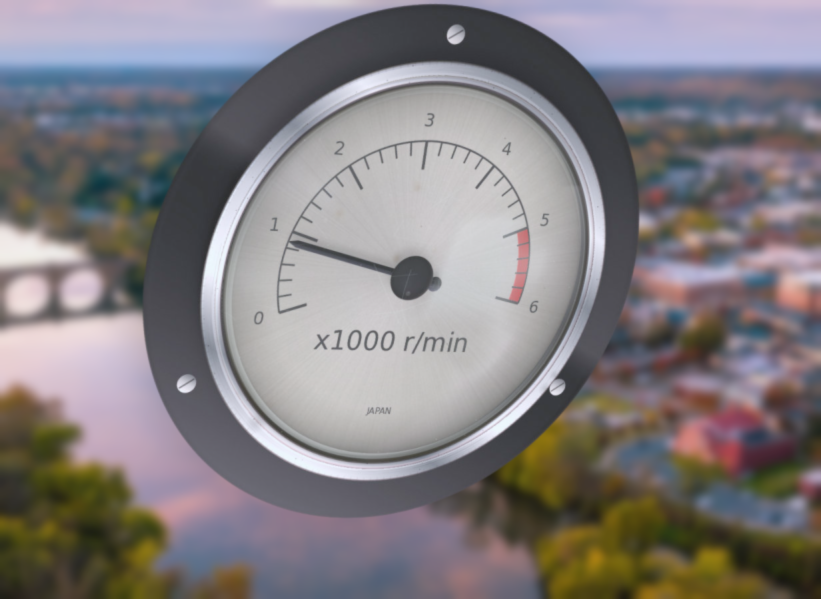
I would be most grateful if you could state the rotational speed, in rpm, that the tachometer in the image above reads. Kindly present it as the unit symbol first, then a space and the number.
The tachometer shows rpm 900
